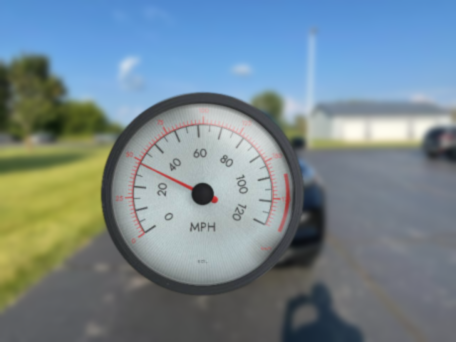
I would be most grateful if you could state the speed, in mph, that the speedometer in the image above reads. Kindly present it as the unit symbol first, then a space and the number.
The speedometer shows mph 30
